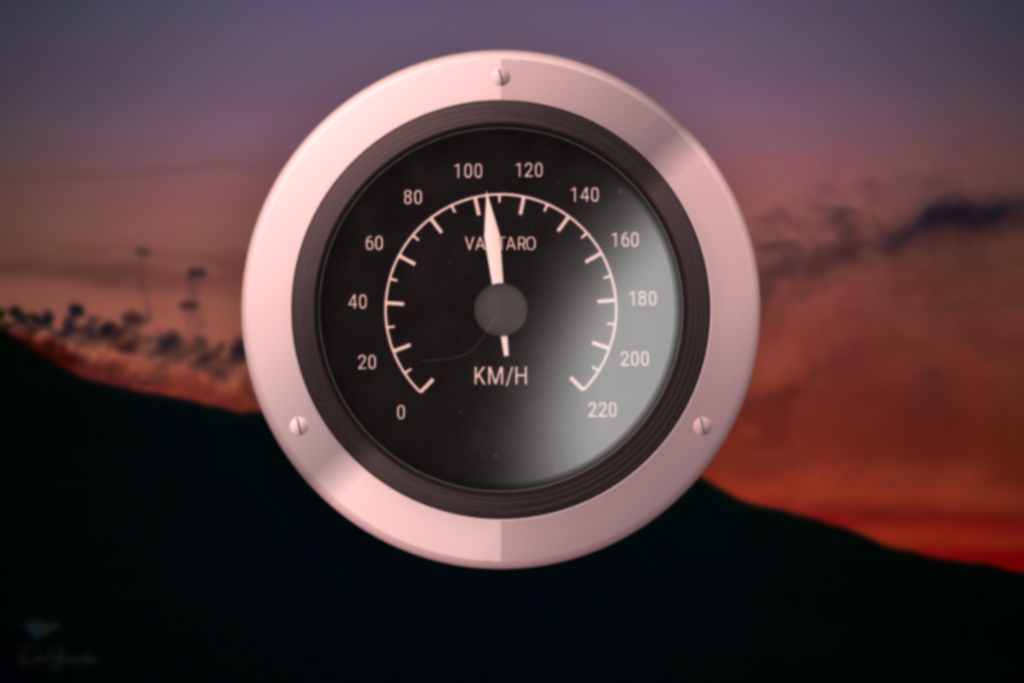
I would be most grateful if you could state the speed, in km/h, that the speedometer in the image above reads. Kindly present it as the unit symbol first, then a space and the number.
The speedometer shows km/h 105
